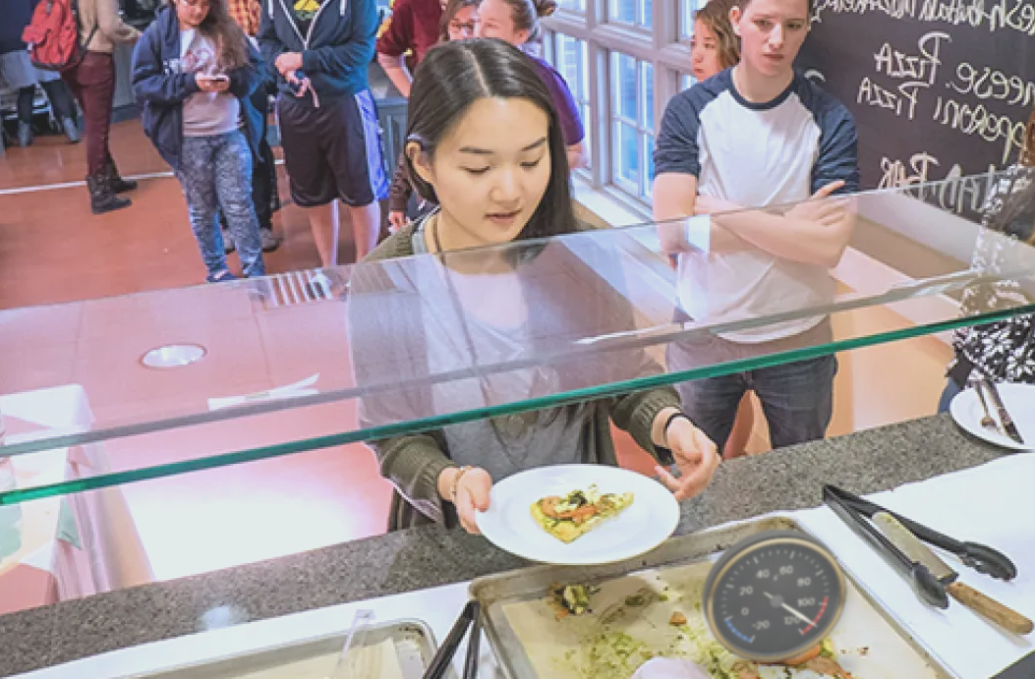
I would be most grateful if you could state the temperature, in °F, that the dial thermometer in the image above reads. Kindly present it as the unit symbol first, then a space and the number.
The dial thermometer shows °F 112
